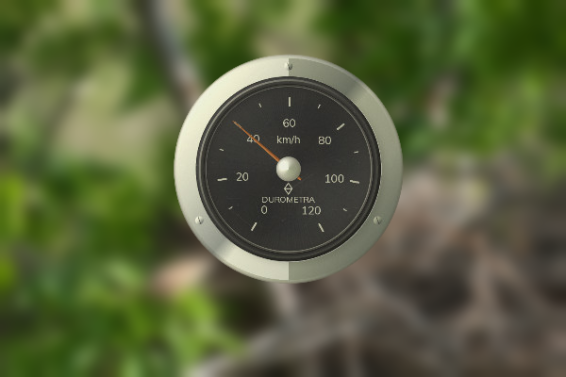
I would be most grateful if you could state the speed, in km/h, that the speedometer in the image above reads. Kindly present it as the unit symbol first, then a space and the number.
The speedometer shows km/h 40
